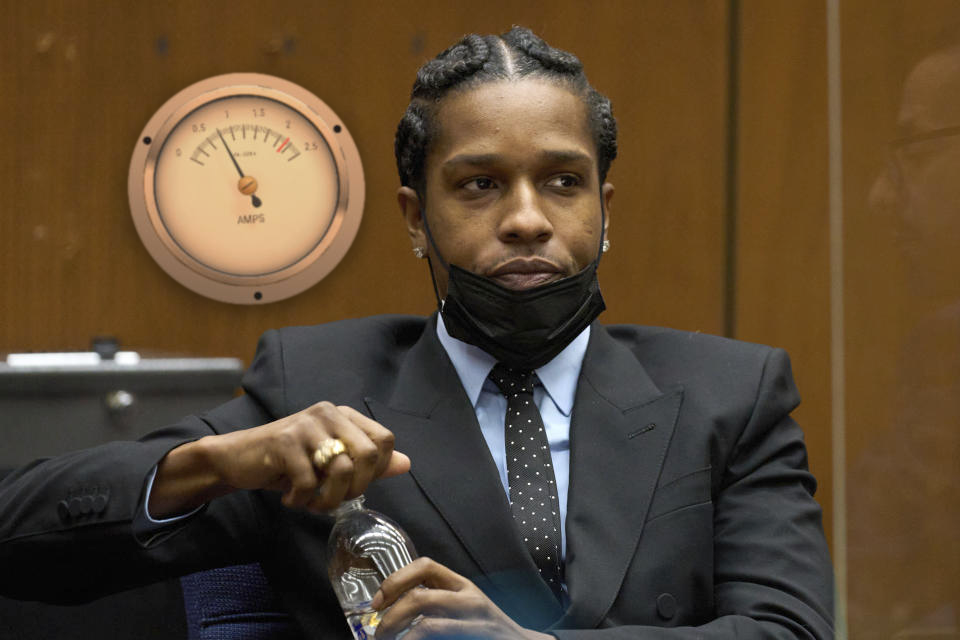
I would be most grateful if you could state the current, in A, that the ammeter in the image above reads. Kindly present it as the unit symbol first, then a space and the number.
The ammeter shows A 0.75
